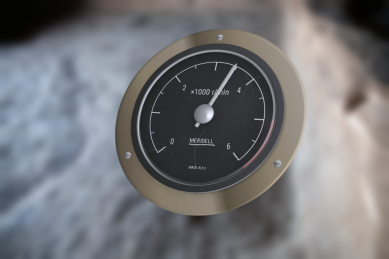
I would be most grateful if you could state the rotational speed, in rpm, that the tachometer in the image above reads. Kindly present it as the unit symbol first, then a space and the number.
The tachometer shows rpm 3500
